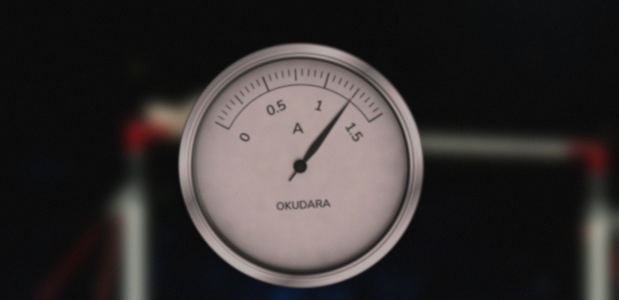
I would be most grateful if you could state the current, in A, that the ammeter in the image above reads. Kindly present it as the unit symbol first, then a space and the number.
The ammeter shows A 1.25
